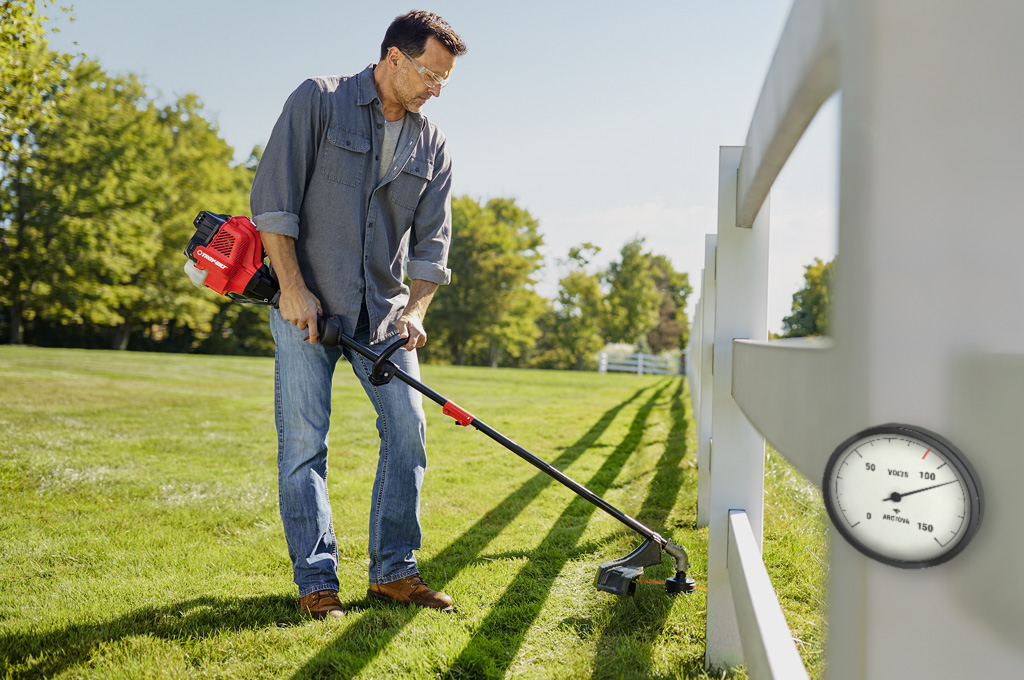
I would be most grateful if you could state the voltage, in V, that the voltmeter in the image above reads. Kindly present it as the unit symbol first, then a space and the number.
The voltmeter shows V 110
